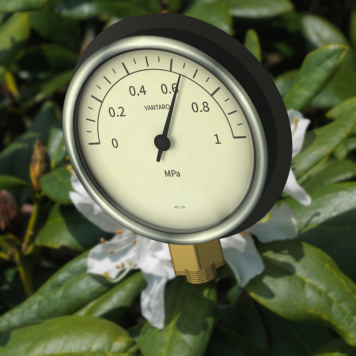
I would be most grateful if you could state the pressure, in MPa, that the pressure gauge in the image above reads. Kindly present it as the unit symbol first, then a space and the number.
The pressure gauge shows MPa 0.65
